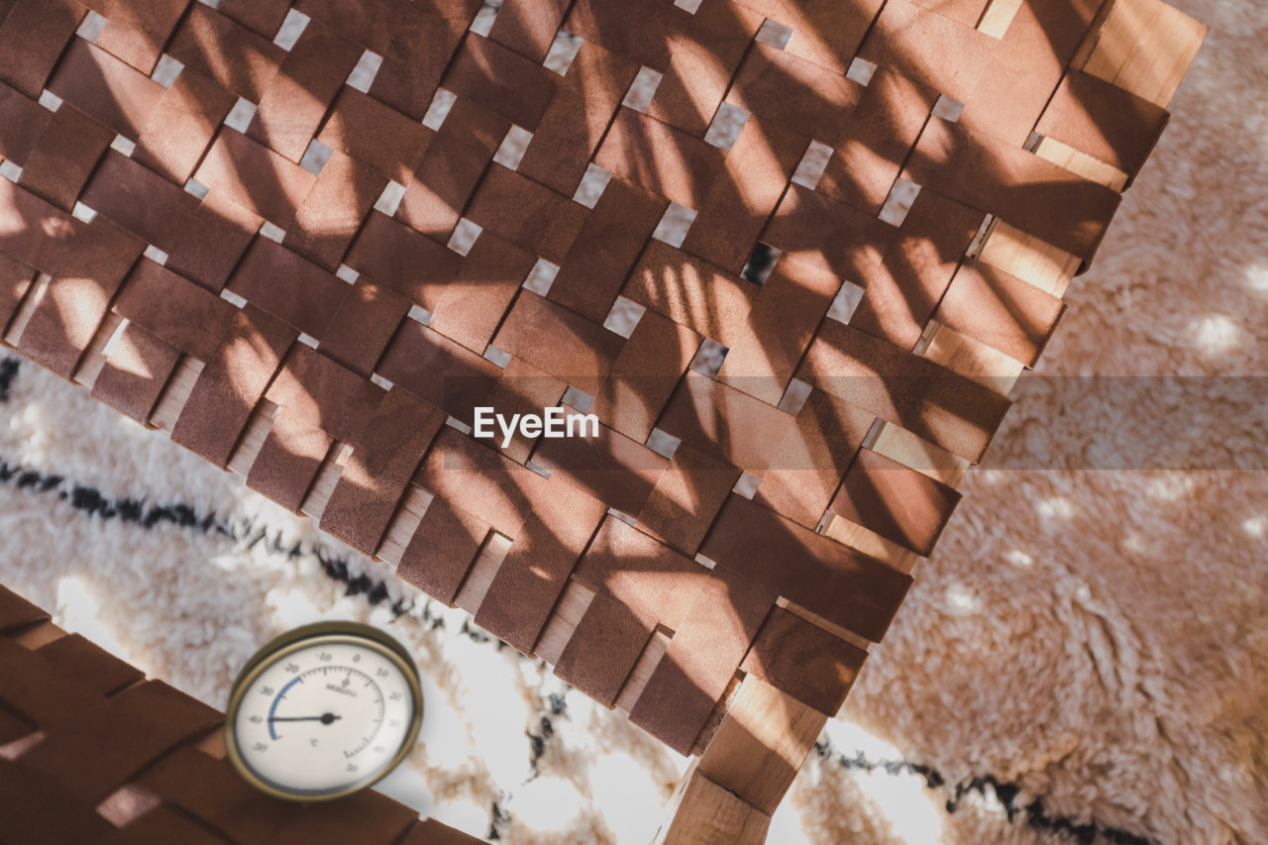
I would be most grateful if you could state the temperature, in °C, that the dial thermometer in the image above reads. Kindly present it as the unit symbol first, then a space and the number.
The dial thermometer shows °C -40
